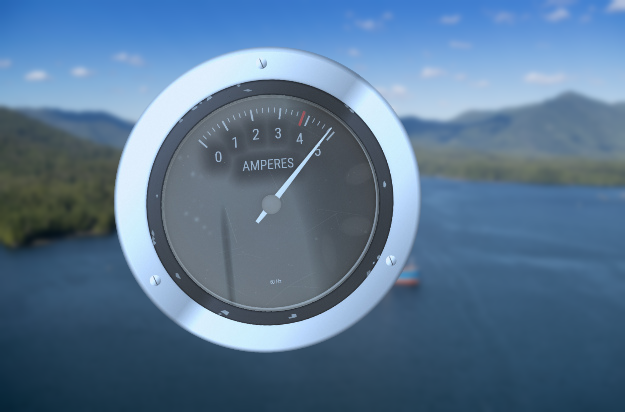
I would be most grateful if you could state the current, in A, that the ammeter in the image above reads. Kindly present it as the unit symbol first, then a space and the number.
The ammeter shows A 4.8
